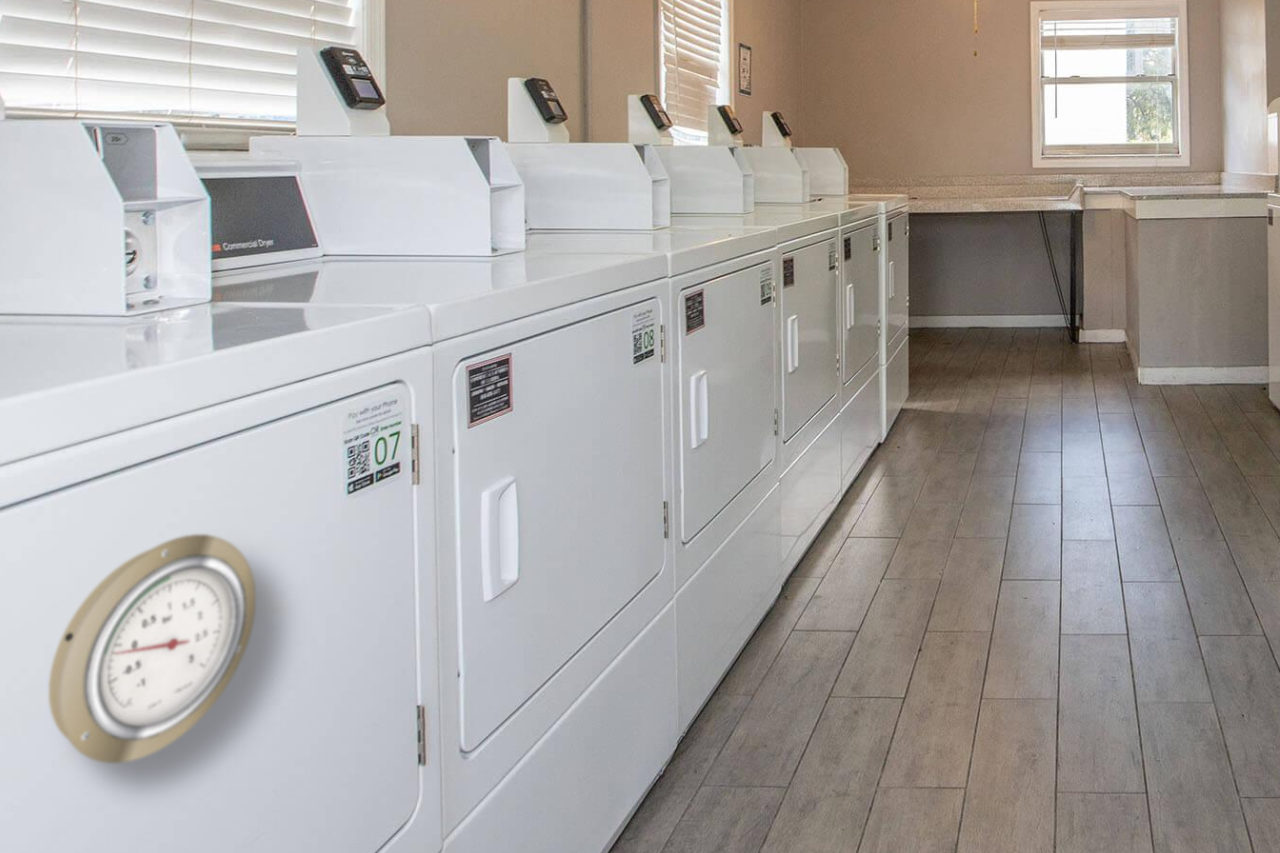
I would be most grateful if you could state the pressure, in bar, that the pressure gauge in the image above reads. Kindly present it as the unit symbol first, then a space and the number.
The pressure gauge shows bar -0.1
